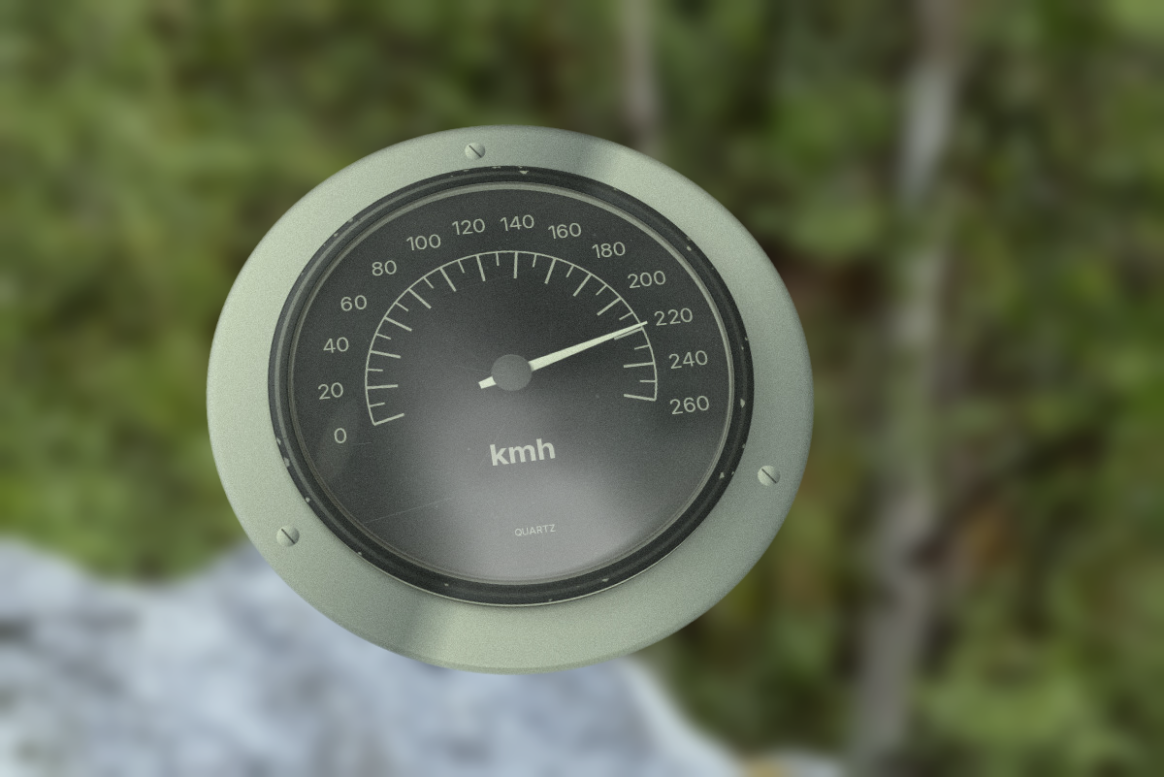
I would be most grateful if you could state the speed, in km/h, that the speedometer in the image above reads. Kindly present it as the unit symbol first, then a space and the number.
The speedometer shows km/h 220
